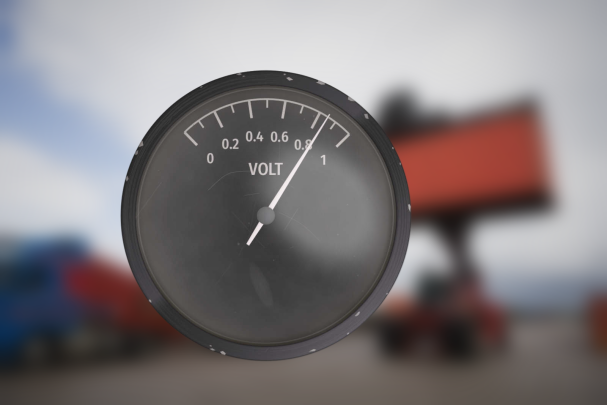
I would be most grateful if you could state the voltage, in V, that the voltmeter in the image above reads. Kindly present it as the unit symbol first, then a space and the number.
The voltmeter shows V 0.85
